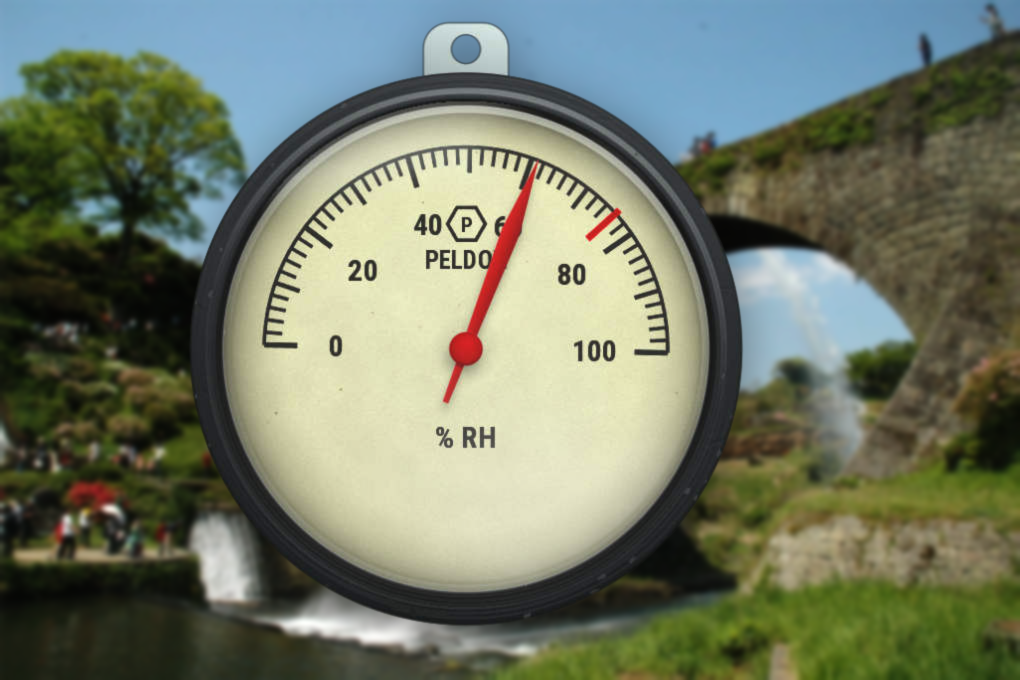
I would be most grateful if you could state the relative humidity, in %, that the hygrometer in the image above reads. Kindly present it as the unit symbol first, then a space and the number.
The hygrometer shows % 61
